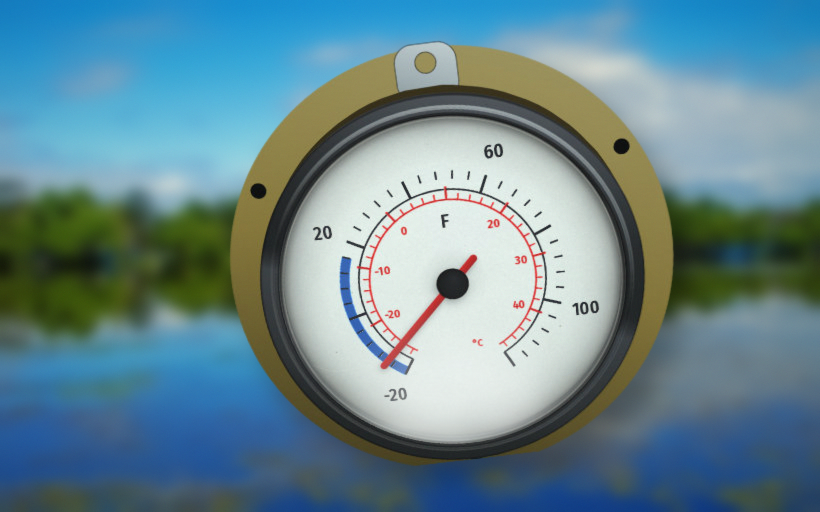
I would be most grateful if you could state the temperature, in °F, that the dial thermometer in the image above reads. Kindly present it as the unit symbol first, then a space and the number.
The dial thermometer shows °F -14
